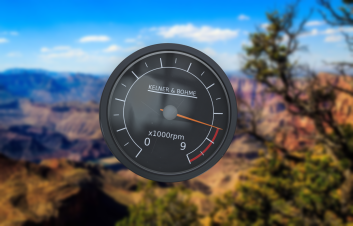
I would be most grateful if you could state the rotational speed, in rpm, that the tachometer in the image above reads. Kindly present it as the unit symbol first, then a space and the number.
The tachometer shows rpm 7500
